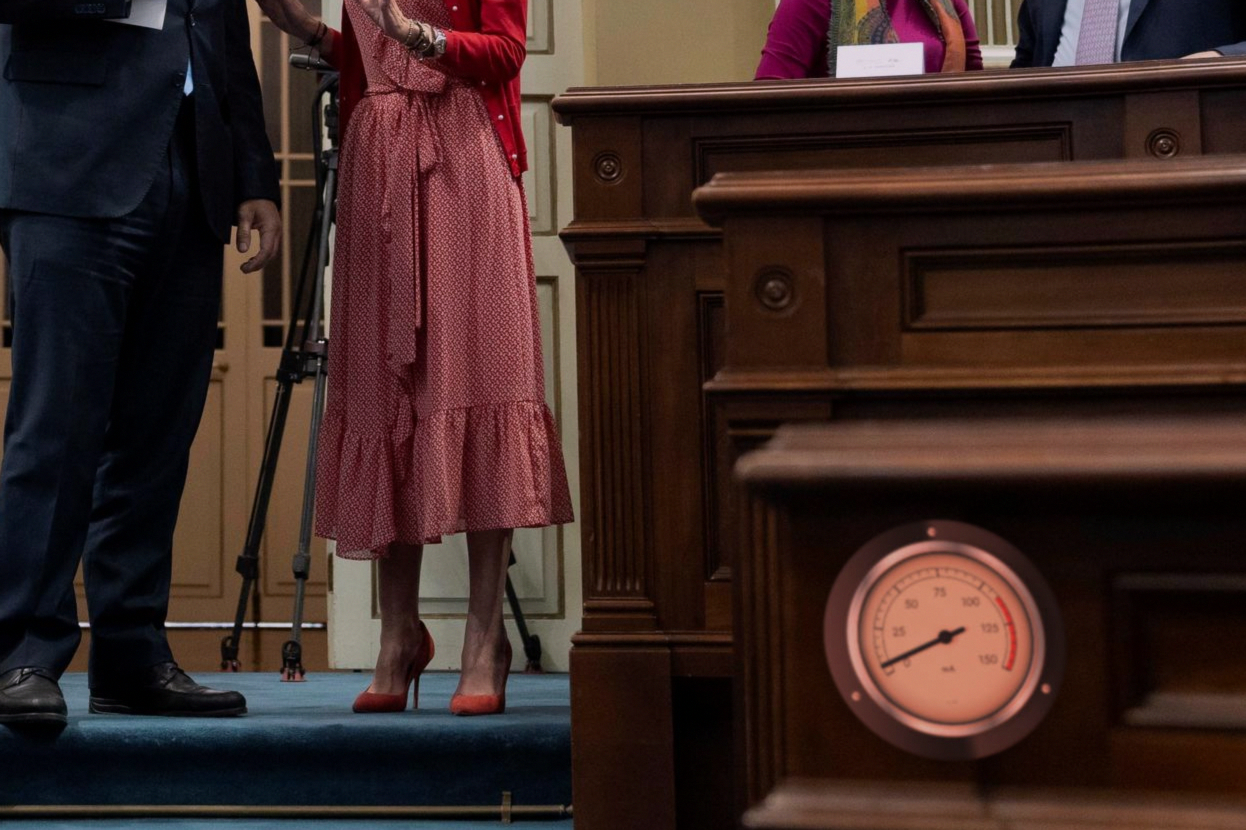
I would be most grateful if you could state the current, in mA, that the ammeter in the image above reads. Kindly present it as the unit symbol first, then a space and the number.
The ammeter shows mA 5
